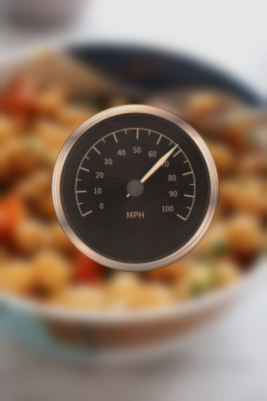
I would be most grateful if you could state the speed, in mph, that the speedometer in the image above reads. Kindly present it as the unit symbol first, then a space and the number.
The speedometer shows mph 67.5
